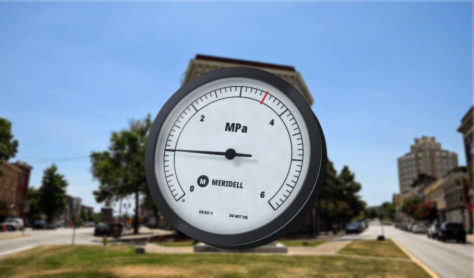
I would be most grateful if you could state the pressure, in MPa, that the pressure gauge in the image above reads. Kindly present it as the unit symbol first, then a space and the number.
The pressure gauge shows MPa 1
